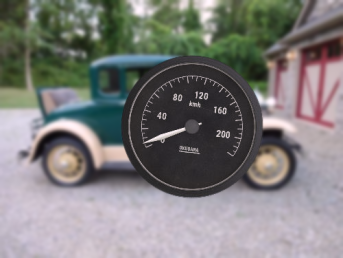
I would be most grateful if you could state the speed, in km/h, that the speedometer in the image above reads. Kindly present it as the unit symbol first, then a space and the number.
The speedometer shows km/h 5
